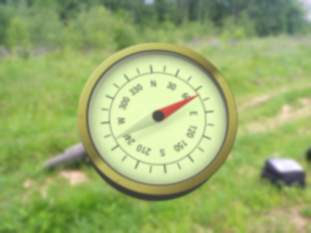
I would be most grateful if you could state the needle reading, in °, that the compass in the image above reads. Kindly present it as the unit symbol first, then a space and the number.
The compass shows ° 67.5
